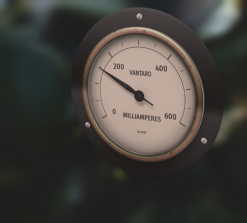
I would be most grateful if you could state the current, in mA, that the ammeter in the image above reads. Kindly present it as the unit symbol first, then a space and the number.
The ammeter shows mA 150
